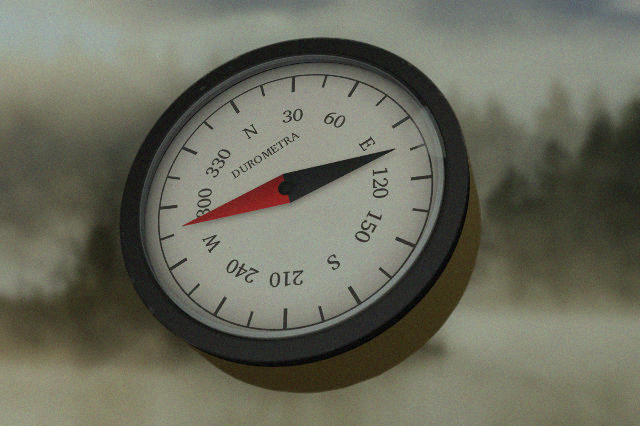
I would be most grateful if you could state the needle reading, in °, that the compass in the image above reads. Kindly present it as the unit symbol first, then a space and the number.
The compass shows ° 285
